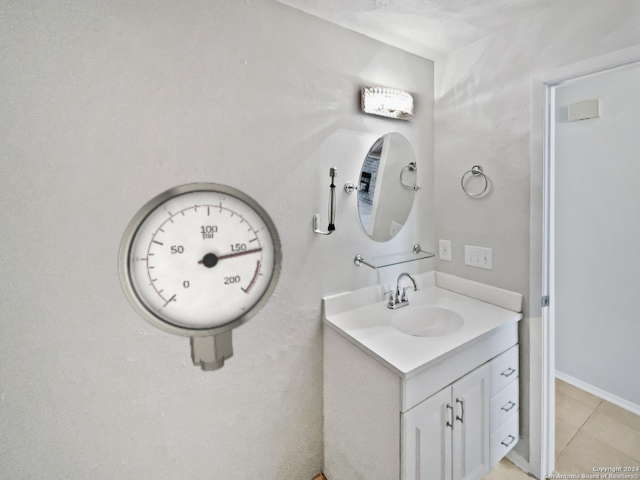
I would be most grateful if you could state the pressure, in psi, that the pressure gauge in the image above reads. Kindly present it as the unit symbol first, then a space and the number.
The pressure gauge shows psi 160
